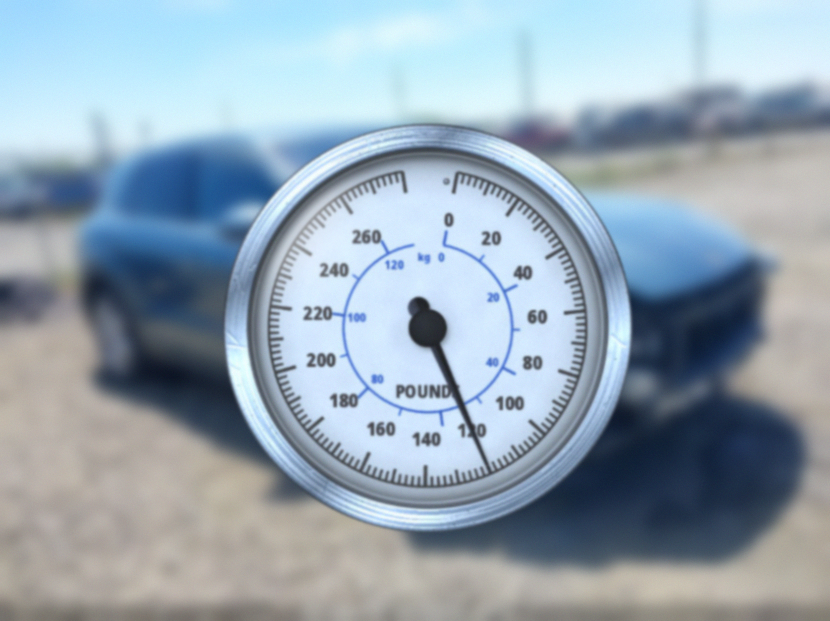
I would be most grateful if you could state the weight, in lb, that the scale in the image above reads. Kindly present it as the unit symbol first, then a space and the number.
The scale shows lb 120
